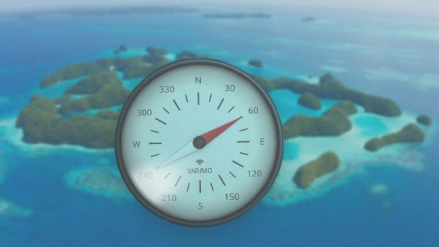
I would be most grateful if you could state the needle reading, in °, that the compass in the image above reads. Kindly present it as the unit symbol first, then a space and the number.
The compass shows ° 60
